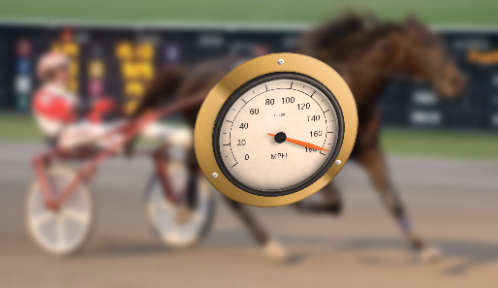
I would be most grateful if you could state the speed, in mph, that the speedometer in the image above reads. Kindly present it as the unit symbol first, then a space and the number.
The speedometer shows mph 175
